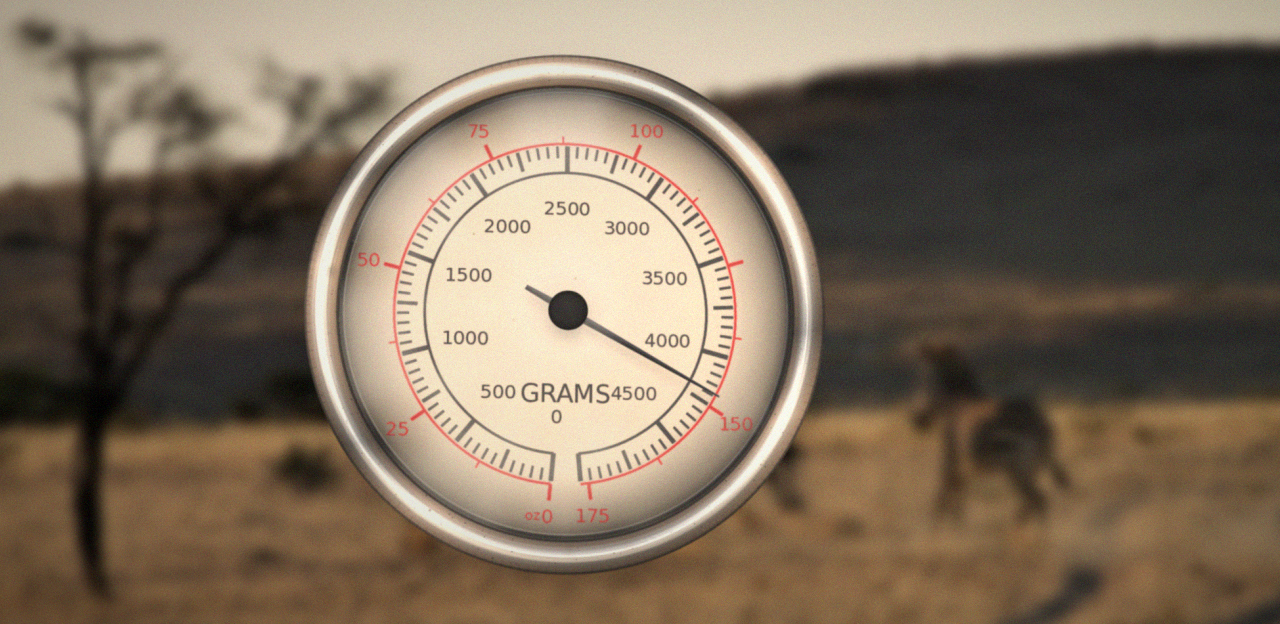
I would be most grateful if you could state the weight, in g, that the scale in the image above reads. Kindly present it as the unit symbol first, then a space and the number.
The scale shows g 4200
